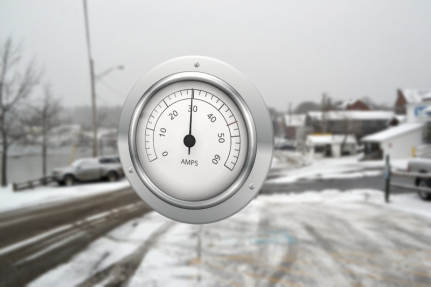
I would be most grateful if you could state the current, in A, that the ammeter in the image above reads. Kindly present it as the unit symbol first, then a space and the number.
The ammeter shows A 30
